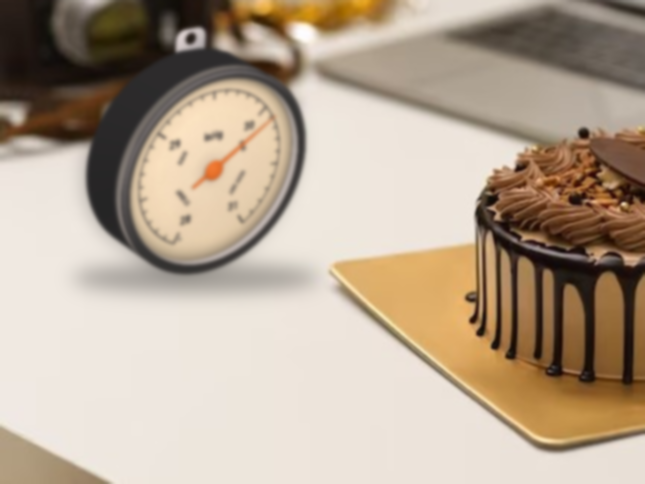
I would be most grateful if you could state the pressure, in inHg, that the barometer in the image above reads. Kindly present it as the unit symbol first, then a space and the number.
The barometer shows inHg 30.1
